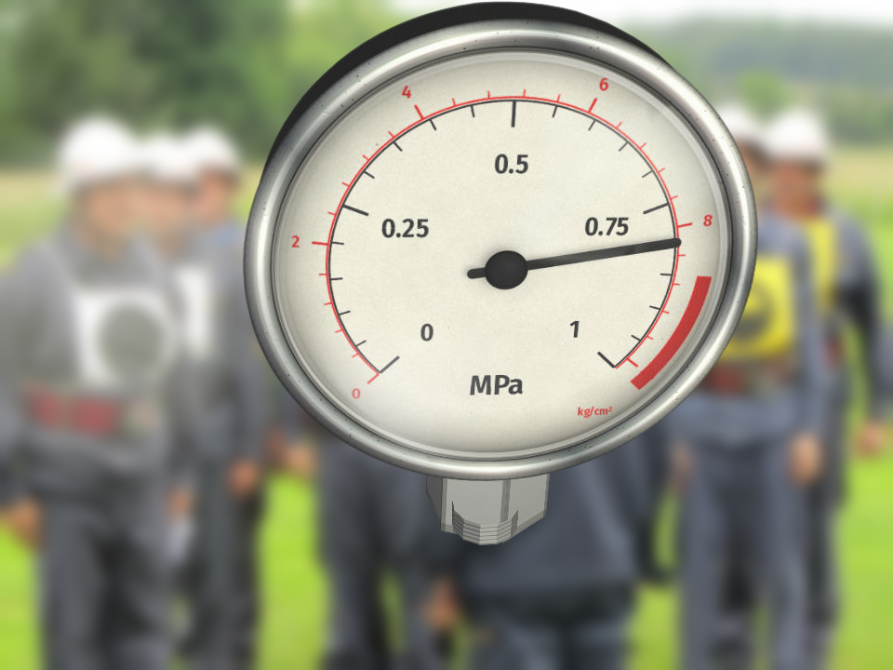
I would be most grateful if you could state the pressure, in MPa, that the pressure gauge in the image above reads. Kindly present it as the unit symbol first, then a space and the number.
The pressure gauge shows MPa 0.8
